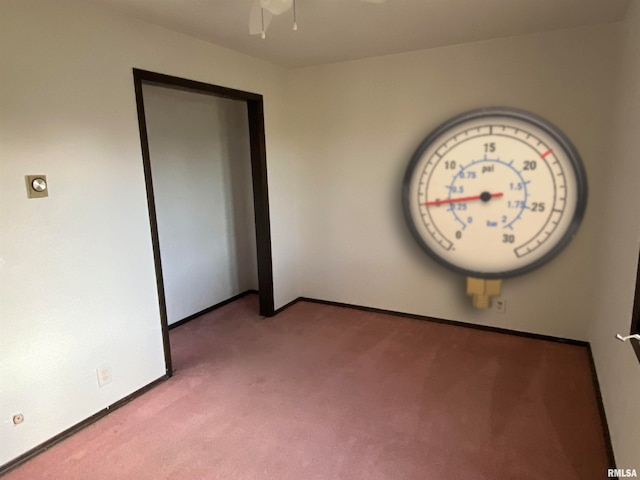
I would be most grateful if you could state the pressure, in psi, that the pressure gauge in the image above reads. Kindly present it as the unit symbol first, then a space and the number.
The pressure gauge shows psi 5
